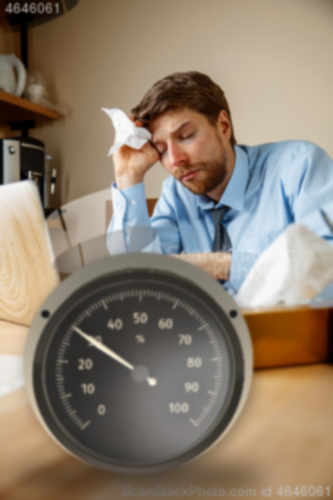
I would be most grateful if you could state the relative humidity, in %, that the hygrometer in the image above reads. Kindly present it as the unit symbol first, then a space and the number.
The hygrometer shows % 30
